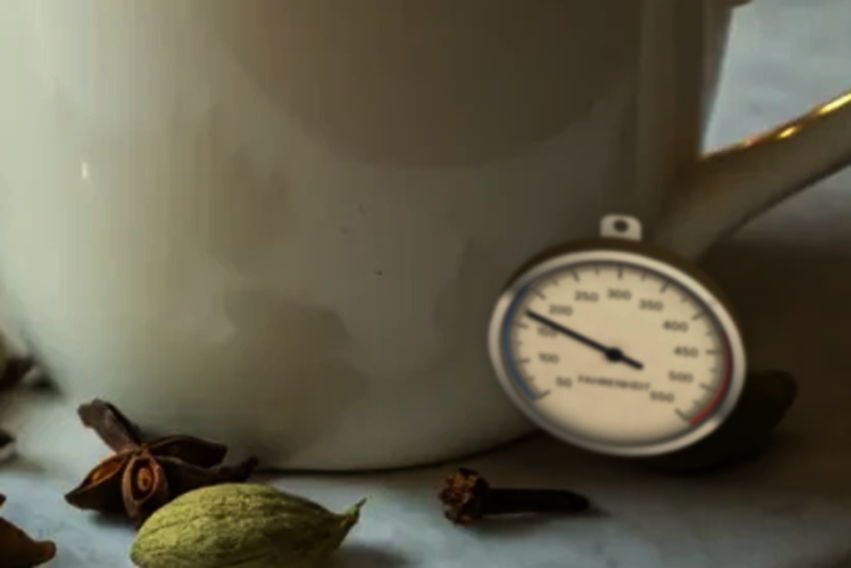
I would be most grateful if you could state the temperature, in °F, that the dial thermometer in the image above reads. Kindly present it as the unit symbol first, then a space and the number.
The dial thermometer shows °F 175
